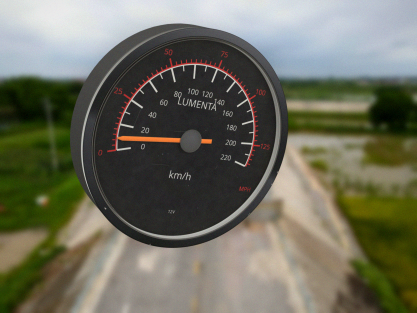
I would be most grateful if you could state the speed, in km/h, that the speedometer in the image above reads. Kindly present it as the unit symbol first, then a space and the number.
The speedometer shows km/h 10
